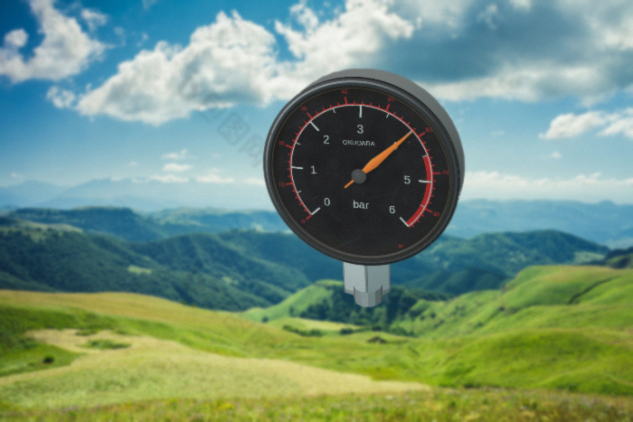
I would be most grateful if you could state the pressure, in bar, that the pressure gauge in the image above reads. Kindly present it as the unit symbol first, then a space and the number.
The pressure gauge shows bar 4
